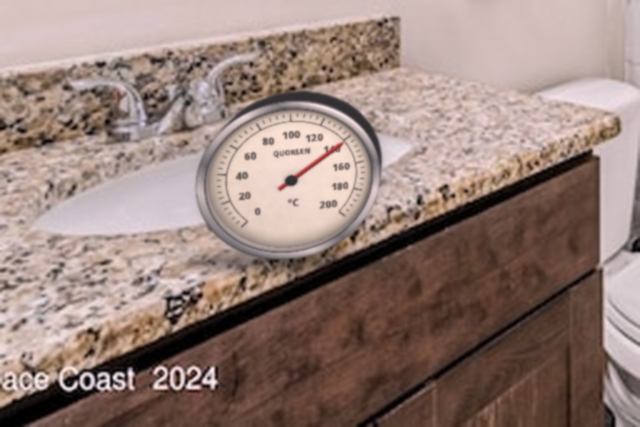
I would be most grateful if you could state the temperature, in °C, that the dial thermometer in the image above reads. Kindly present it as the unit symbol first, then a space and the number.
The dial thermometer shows °C 140
